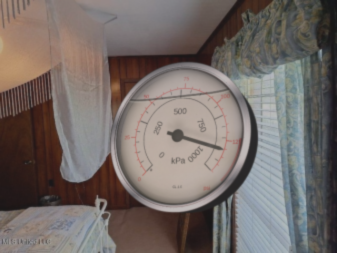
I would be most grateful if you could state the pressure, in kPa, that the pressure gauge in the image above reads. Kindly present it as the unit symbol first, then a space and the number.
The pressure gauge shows kPa 900
